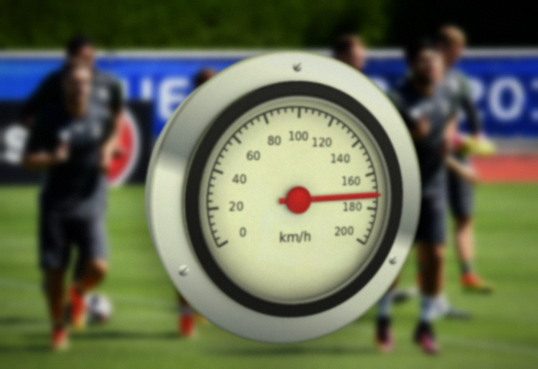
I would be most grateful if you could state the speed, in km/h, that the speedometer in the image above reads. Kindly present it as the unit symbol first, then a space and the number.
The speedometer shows km/h 172
